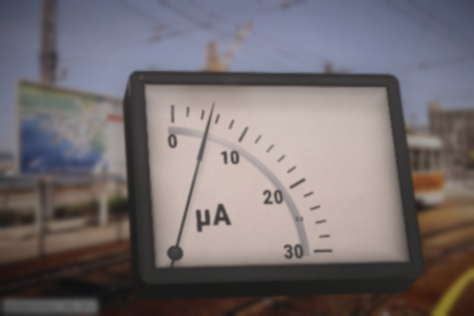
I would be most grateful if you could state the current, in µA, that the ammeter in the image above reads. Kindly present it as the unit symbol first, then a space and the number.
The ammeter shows µA 5
